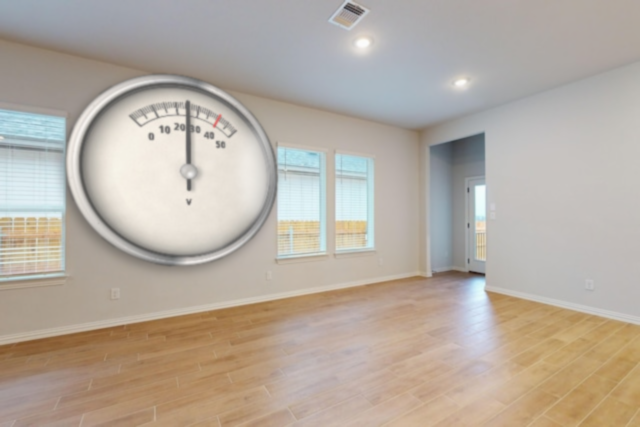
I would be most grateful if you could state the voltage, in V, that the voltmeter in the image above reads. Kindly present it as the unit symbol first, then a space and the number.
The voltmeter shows V 25
